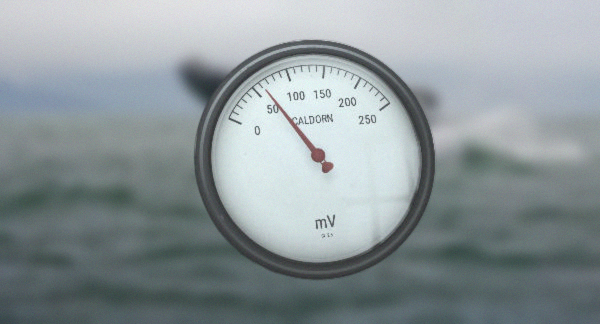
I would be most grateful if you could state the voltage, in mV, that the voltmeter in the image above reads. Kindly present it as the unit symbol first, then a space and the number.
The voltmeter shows mV 60
